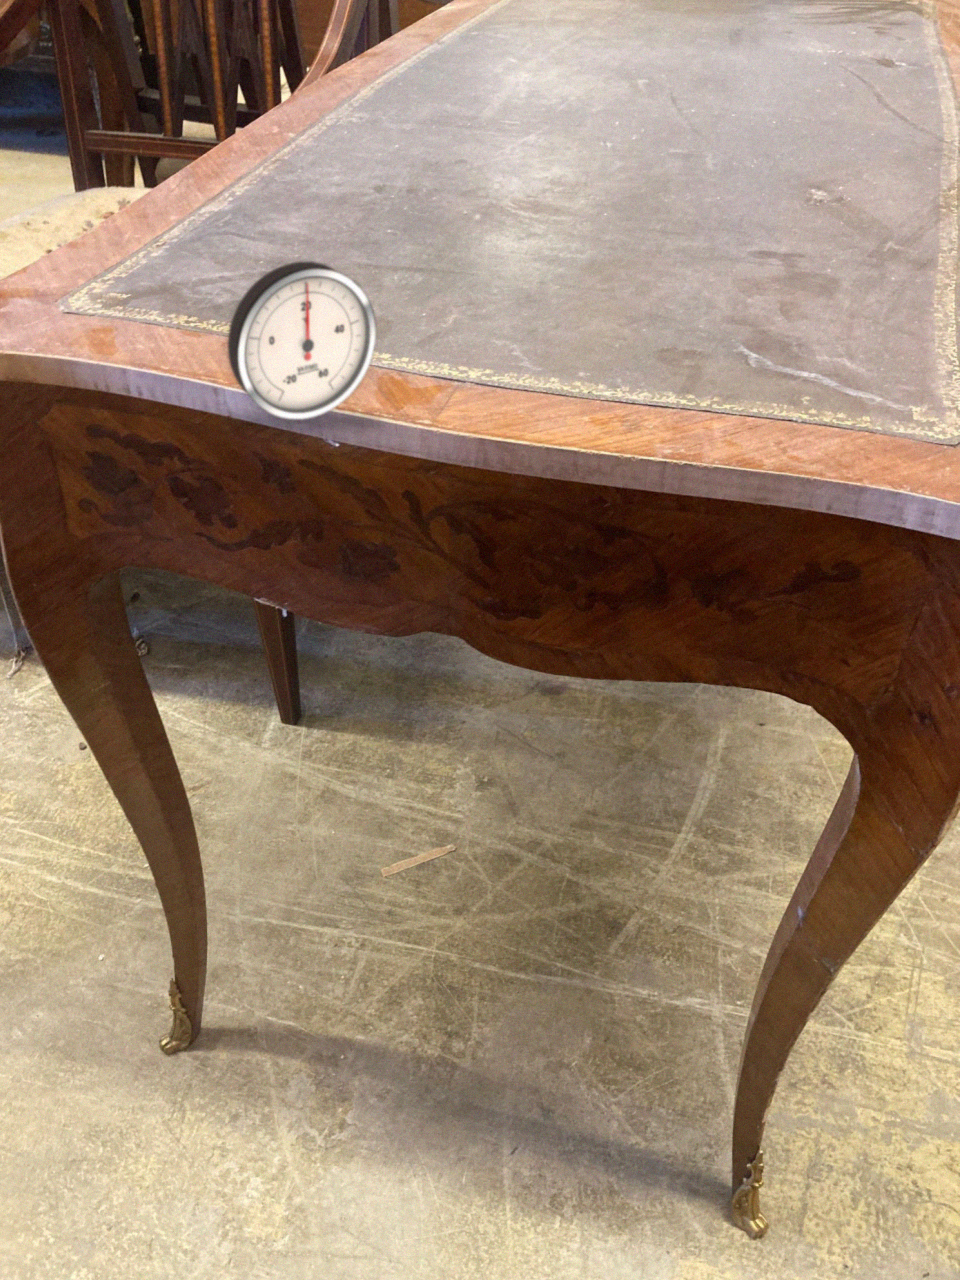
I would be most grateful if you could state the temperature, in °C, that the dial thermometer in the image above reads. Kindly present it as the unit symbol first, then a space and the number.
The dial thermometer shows °C 20
